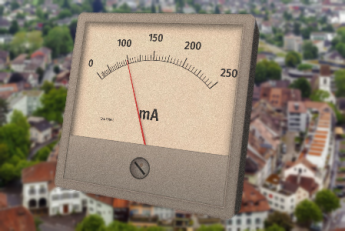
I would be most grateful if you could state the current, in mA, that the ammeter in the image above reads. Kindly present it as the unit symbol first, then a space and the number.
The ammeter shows mA 100
